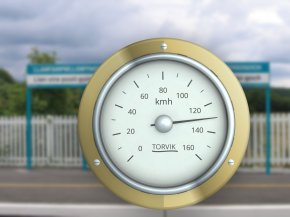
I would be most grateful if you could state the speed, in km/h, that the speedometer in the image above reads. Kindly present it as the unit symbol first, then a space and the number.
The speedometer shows km/h 130
